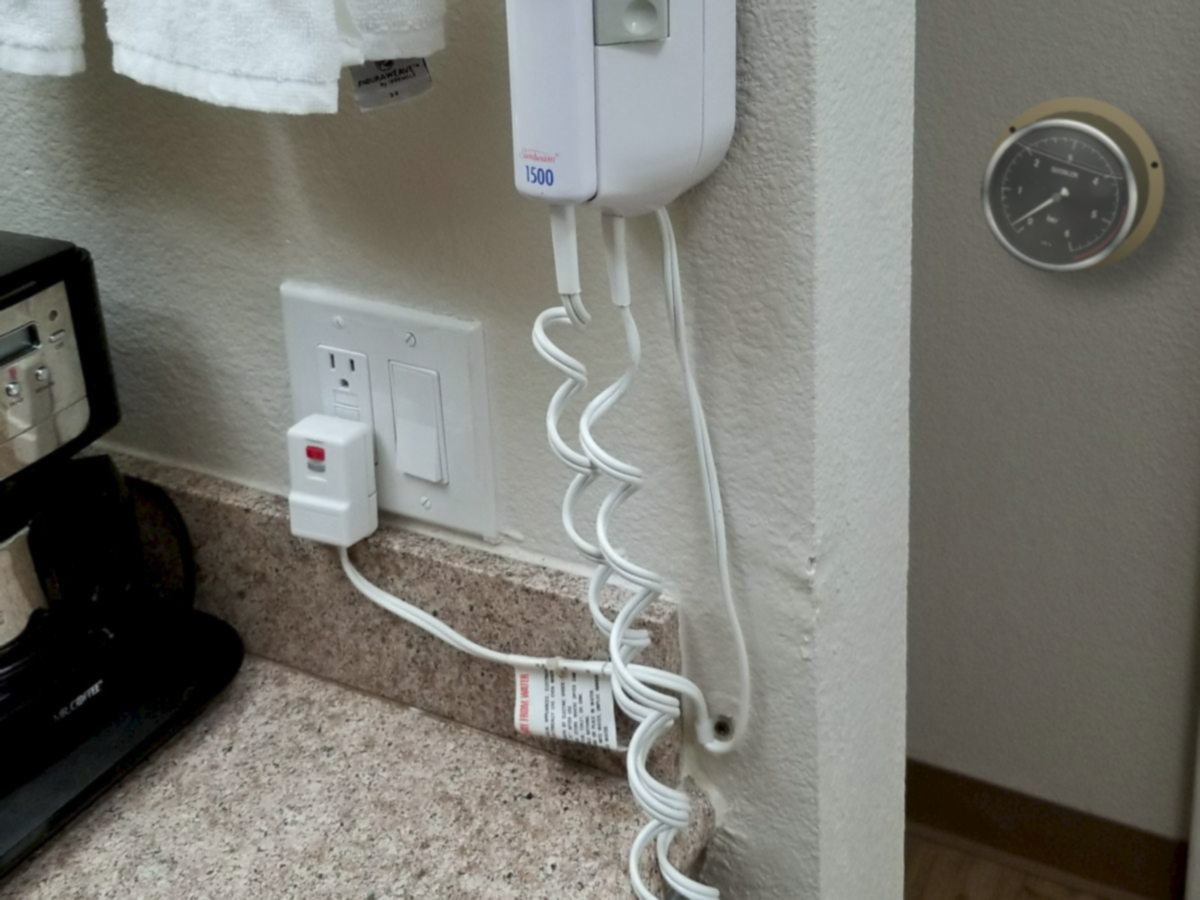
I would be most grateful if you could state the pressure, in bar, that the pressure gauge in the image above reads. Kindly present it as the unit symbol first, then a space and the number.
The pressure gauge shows bar 0.2
